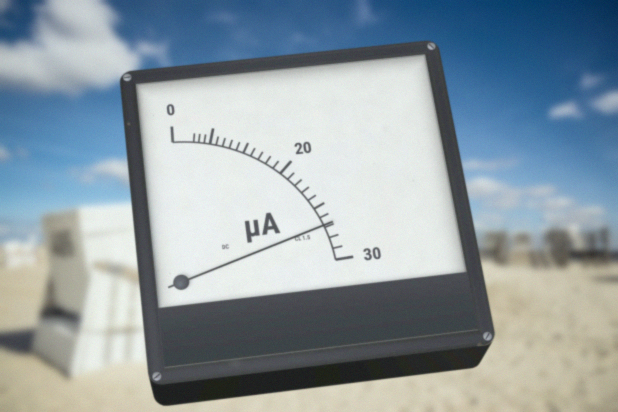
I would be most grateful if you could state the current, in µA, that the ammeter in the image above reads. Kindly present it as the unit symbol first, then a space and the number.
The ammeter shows µA 27
